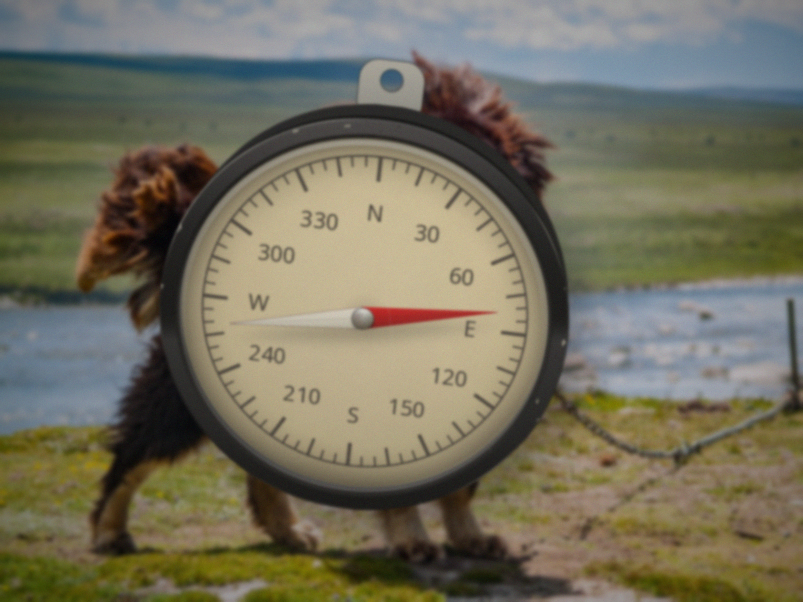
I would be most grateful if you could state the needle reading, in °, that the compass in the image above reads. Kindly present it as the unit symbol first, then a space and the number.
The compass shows ° 80
